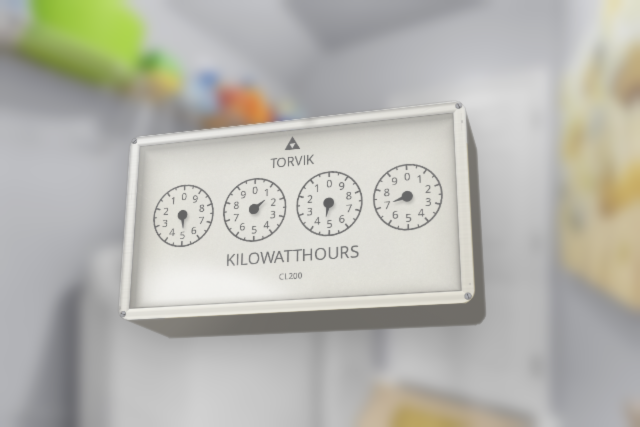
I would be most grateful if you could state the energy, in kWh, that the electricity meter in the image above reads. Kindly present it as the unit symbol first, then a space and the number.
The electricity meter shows kWh 5147
